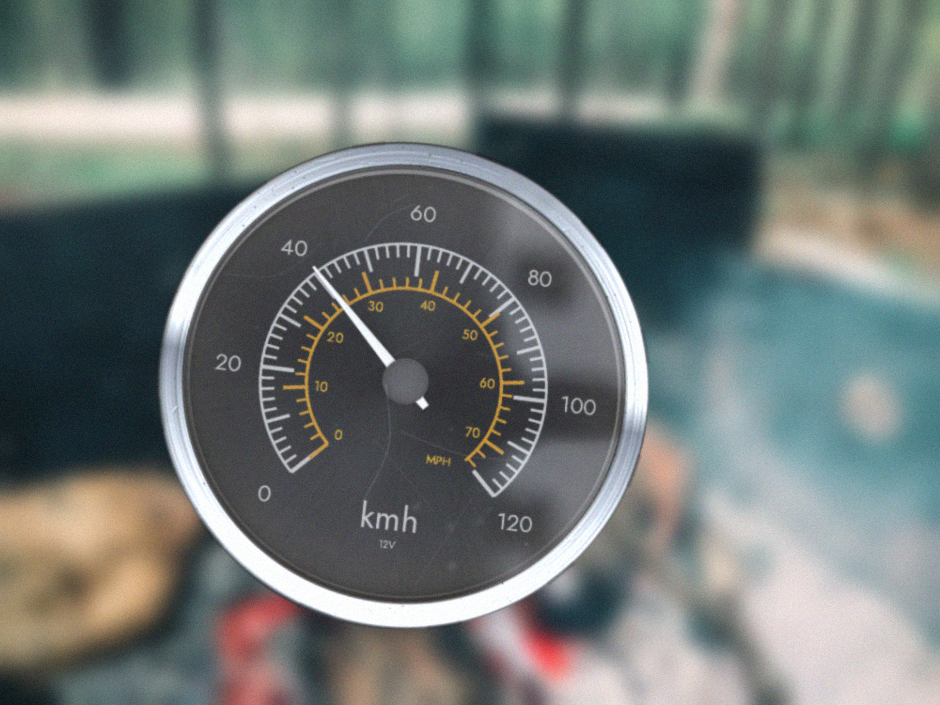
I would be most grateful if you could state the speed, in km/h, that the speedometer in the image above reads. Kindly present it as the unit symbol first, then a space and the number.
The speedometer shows km/h 40
